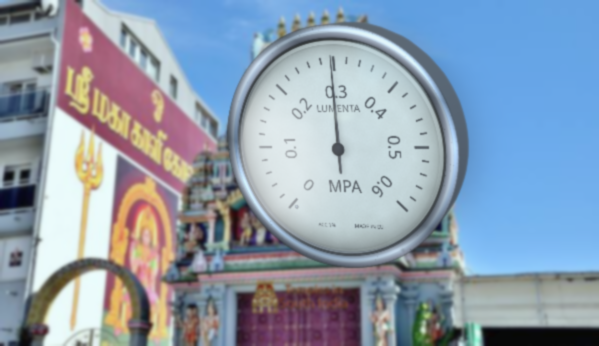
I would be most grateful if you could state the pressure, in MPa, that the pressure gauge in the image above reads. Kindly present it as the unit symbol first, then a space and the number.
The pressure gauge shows MPa 0.3
